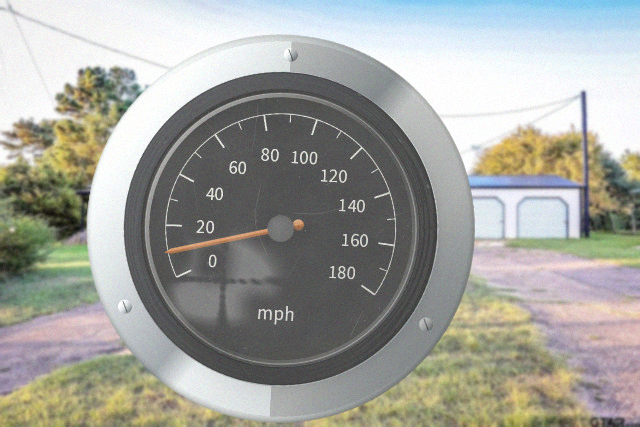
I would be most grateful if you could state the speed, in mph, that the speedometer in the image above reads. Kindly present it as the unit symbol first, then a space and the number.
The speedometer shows mph 10
